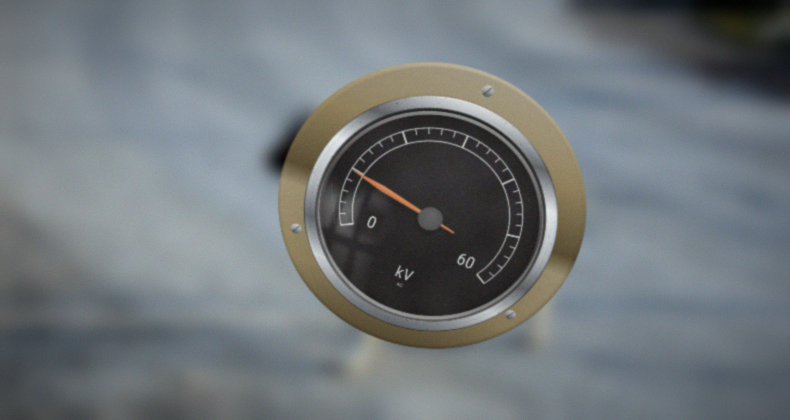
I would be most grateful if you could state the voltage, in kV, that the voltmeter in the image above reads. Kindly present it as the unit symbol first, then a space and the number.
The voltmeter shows kV 10
